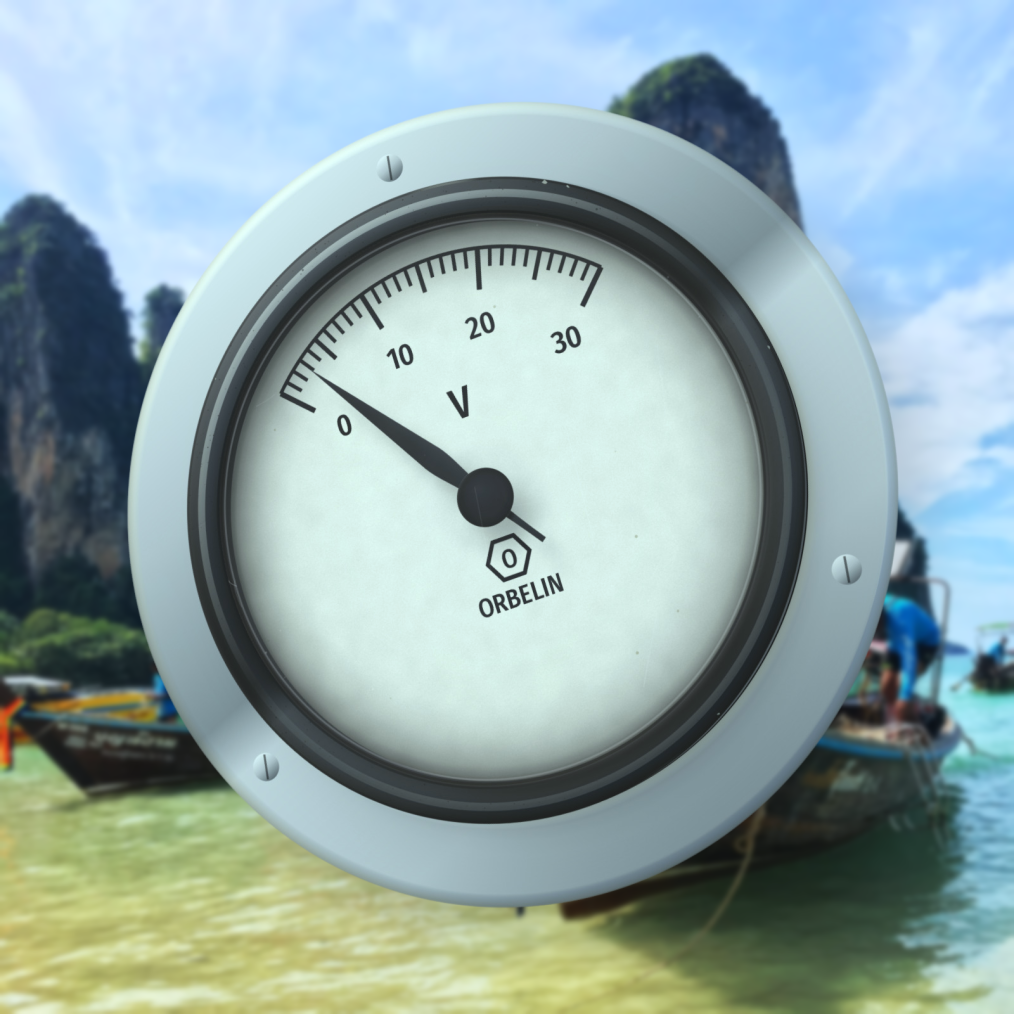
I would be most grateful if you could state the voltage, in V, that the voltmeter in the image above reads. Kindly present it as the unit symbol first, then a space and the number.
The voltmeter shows V 3
